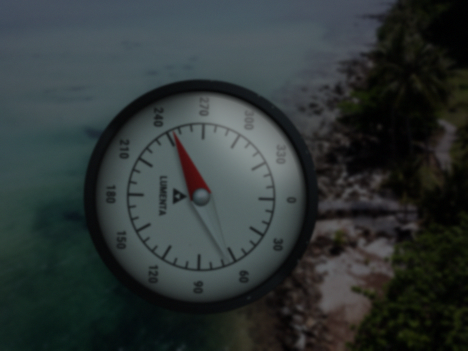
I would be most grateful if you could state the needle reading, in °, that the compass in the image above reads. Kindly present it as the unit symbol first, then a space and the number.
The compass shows ° 245
